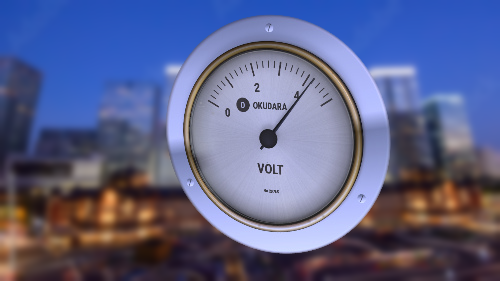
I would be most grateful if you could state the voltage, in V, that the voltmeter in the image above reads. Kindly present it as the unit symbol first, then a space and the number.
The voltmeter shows V 4.2
